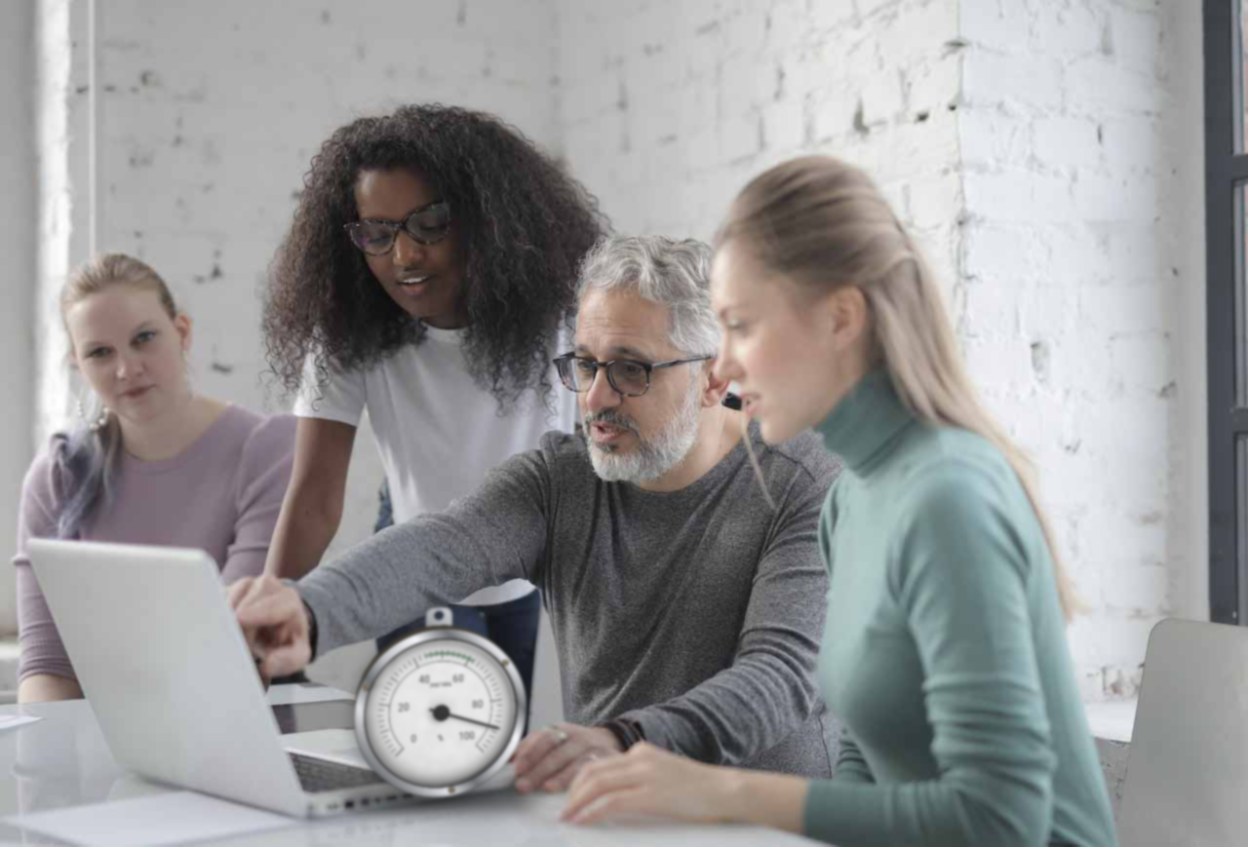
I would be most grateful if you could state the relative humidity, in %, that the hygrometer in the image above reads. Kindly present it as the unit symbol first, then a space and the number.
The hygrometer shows % 90
